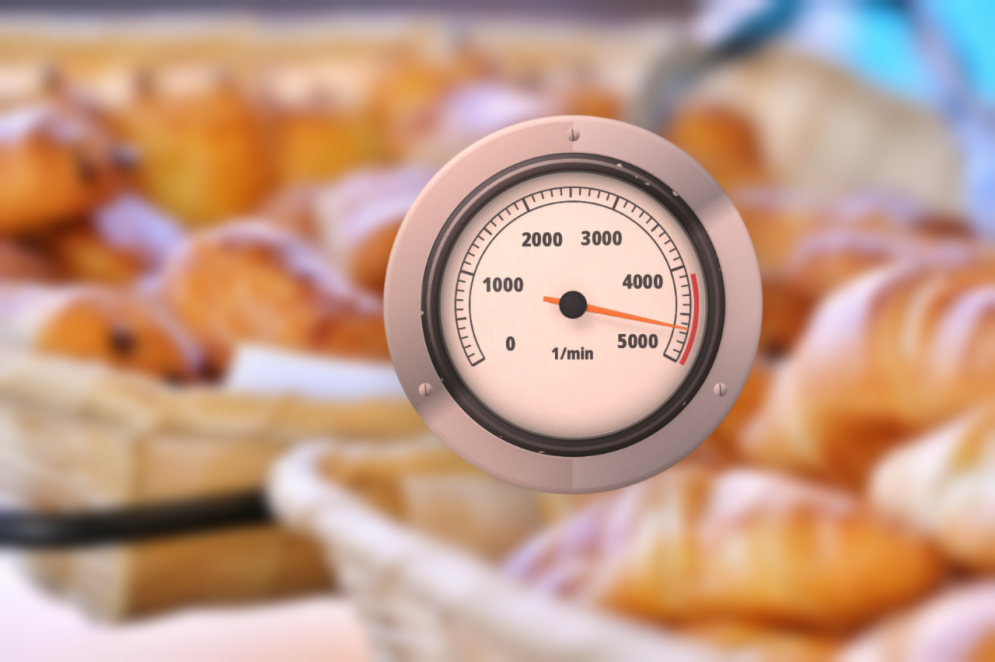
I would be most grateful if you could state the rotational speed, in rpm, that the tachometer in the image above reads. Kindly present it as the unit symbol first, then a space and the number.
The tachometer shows rpm 4650
